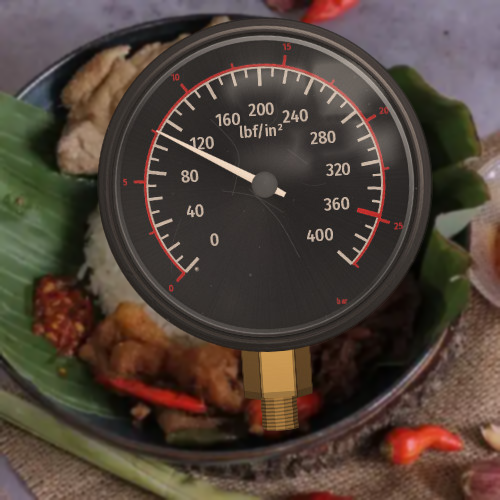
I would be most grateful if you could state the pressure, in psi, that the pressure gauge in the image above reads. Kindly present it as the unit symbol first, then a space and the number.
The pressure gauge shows psi 110
